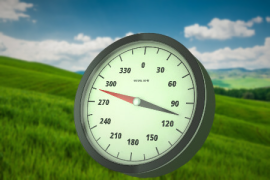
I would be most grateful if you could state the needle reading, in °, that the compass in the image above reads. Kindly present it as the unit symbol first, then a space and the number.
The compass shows ° 285
